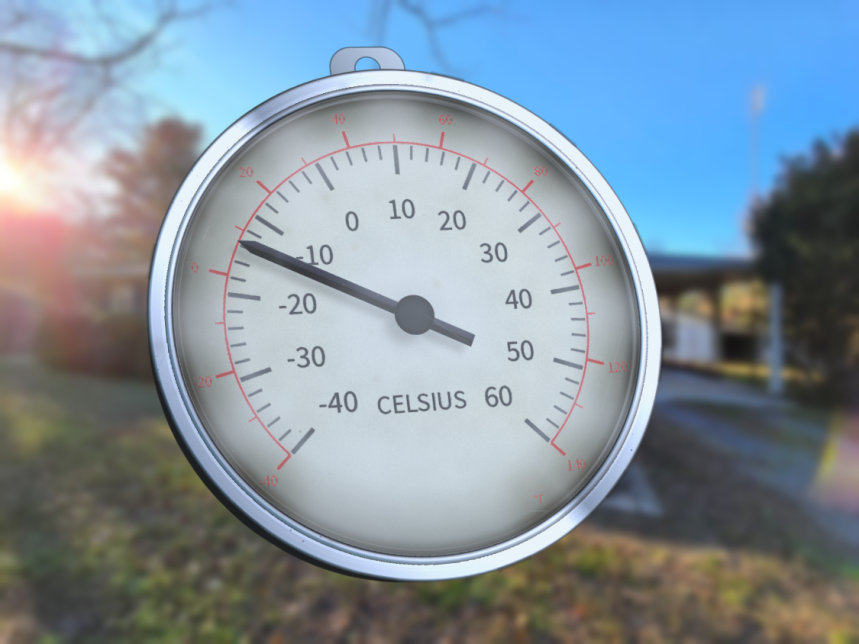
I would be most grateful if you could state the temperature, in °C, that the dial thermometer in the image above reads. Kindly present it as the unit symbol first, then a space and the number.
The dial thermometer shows °C -14
